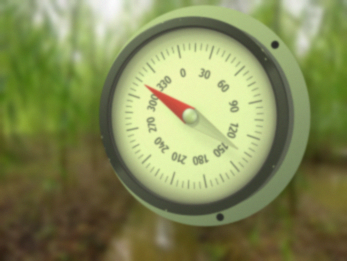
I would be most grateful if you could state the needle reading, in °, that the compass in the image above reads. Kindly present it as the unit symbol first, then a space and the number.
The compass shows ° 315
